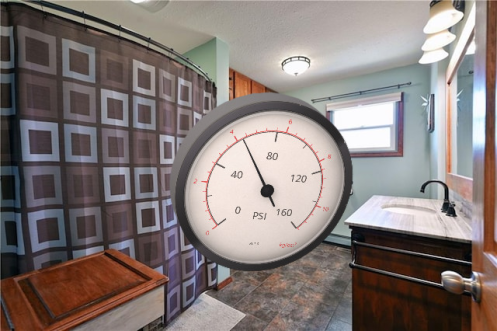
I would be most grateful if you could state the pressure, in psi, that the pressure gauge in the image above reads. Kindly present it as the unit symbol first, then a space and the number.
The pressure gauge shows psi 60
